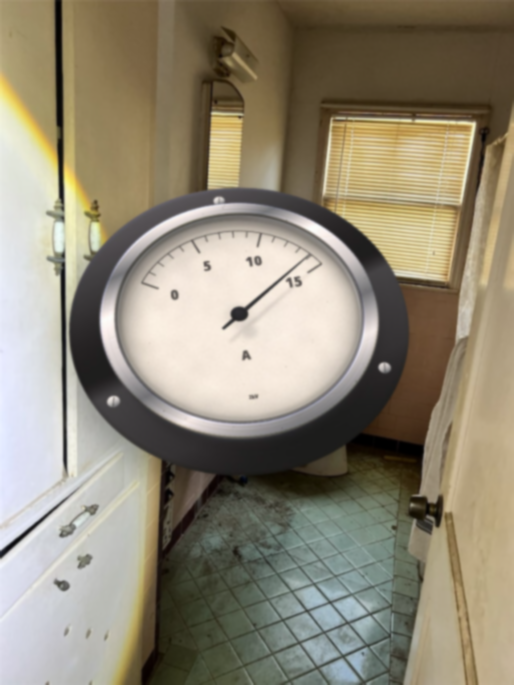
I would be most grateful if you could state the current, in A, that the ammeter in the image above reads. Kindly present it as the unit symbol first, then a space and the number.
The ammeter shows A 14
